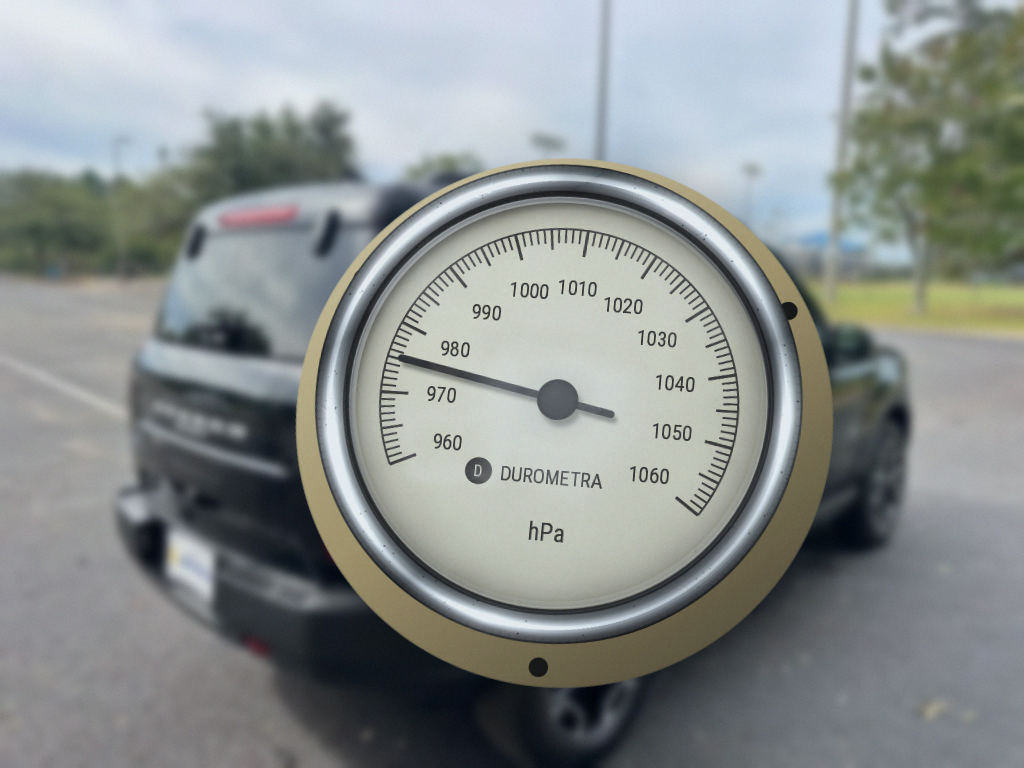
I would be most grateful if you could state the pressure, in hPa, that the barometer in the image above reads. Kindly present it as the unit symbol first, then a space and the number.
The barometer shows hPa 975
